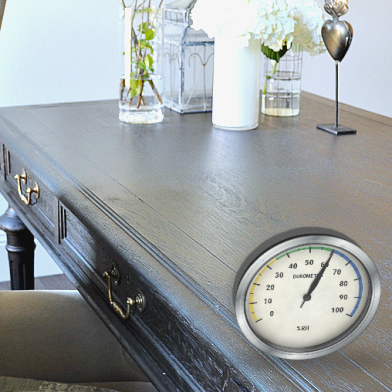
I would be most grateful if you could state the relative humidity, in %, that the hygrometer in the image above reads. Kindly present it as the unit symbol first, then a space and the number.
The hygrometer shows % 60
